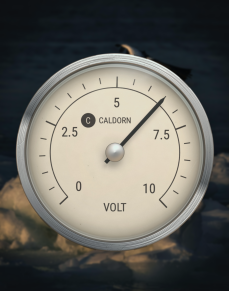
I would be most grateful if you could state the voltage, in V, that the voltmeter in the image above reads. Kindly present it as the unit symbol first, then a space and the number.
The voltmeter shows V 6.5
